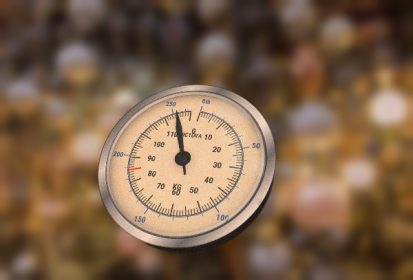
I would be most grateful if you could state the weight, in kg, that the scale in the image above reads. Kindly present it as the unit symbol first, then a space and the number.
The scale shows kg 115
